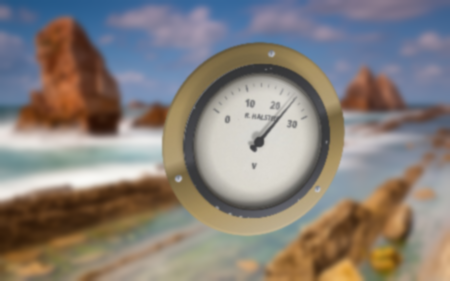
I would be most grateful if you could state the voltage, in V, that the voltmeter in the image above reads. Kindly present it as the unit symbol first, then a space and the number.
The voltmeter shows V 24
